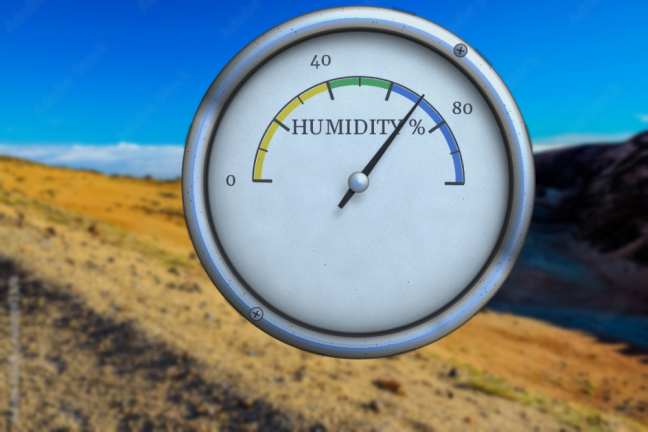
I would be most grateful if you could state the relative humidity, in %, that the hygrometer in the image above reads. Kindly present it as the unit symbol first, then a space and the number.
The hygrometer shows % 70
